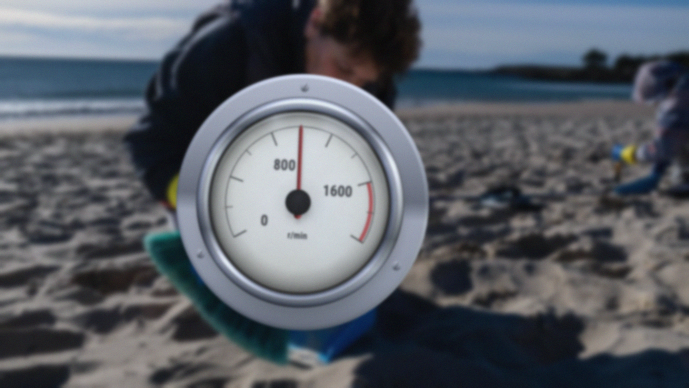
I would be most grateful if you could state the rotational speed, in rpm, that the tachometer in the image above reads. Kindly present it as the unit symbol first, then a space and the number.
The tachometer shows rpm 1000
